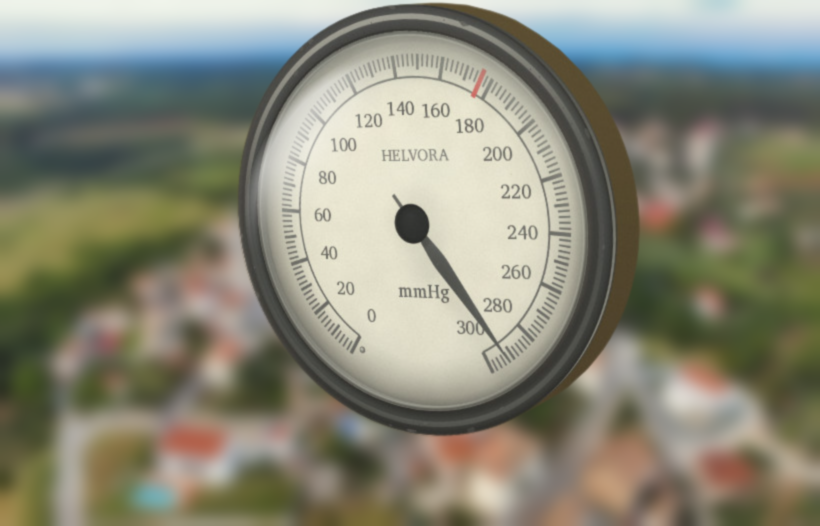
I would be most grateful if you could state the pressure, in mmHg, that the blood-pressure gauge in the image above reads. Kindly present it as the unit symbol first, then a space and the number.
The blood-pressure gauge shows mmHg 290
